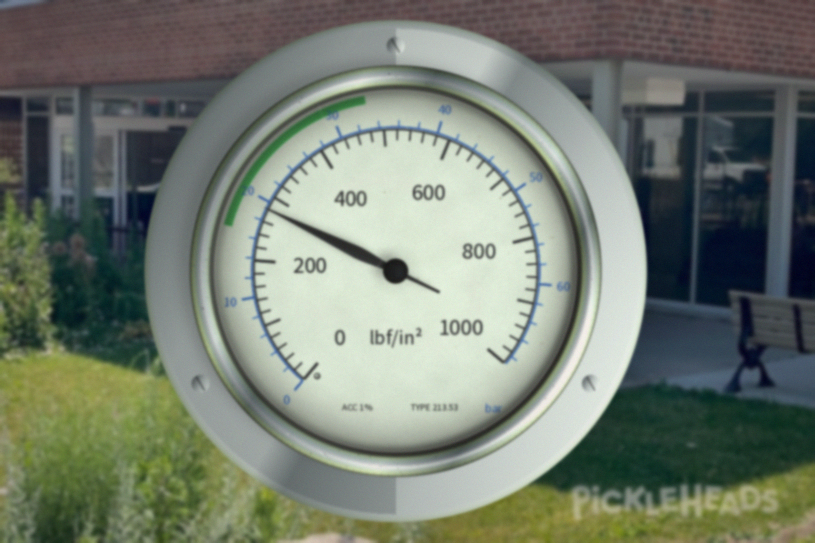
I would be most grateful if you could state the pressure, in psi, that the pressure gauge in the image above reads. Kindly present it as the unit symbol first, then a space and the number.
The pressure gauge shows psi 280
